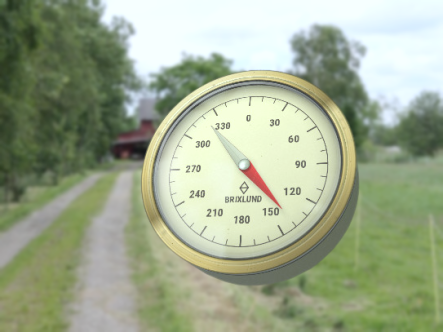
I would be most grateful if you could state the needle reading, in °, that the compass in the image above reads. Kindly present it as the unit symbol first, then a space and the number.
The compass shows ° 140
